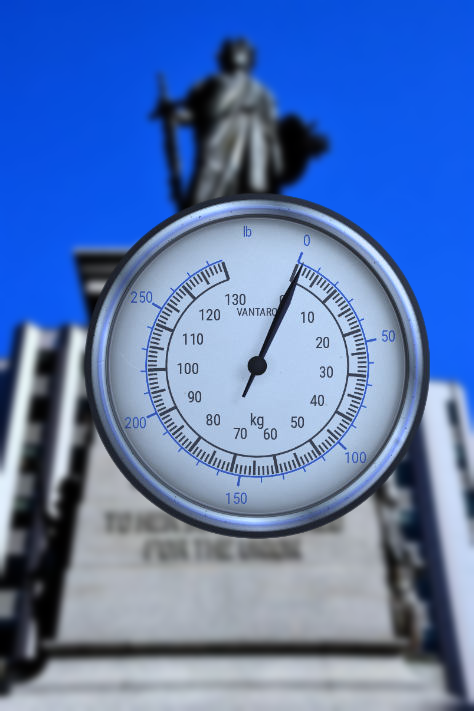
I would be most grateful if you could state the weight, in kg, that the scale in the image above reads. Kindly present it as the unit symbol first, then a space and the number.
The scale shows kg 1
